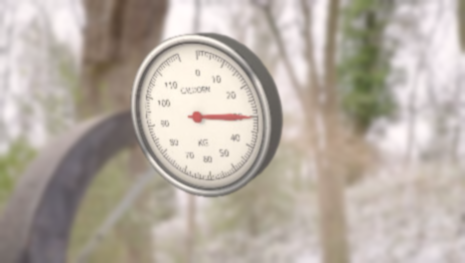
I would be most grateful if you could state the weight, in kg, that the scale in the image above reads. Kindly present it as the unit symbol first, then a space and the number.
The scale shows kg 30
